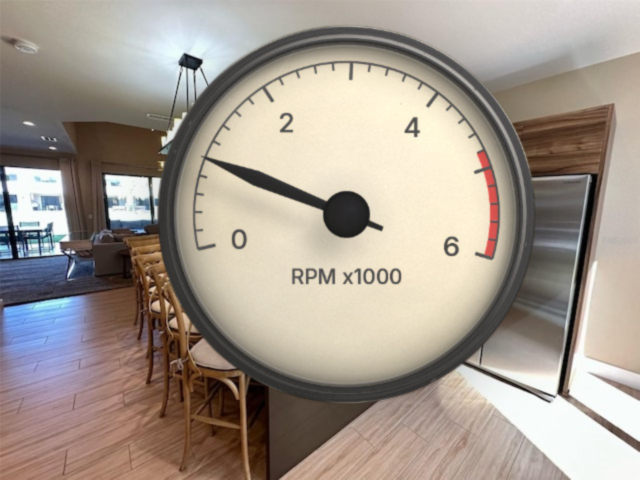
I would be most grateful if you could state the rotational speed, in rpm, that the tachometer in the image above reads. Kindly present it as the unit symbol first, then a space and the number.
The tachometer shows rpm 1000
